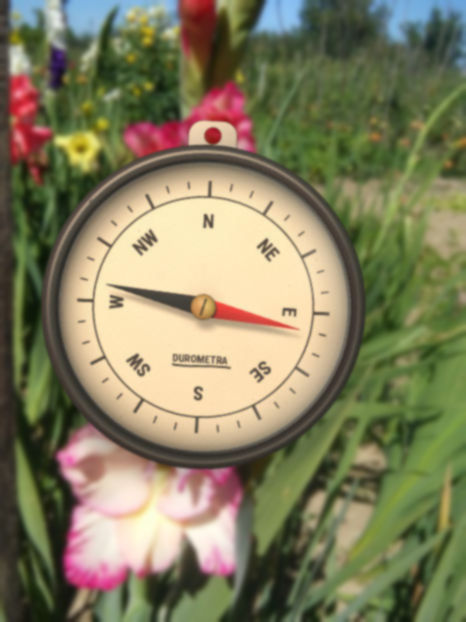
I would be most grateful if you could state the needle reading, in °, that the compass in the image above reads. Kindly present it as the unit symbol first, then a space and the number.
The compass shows ° 100
